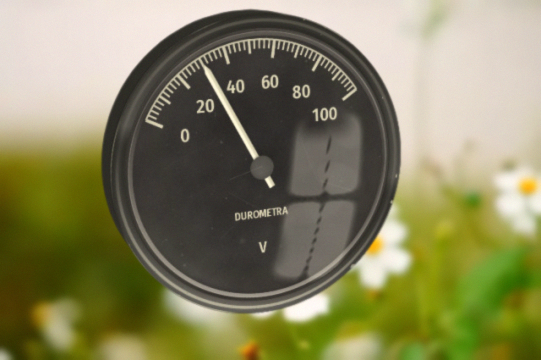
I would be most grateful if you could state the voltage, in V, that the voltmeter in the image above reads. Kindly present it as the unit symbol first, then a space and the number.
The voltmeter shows V 30
